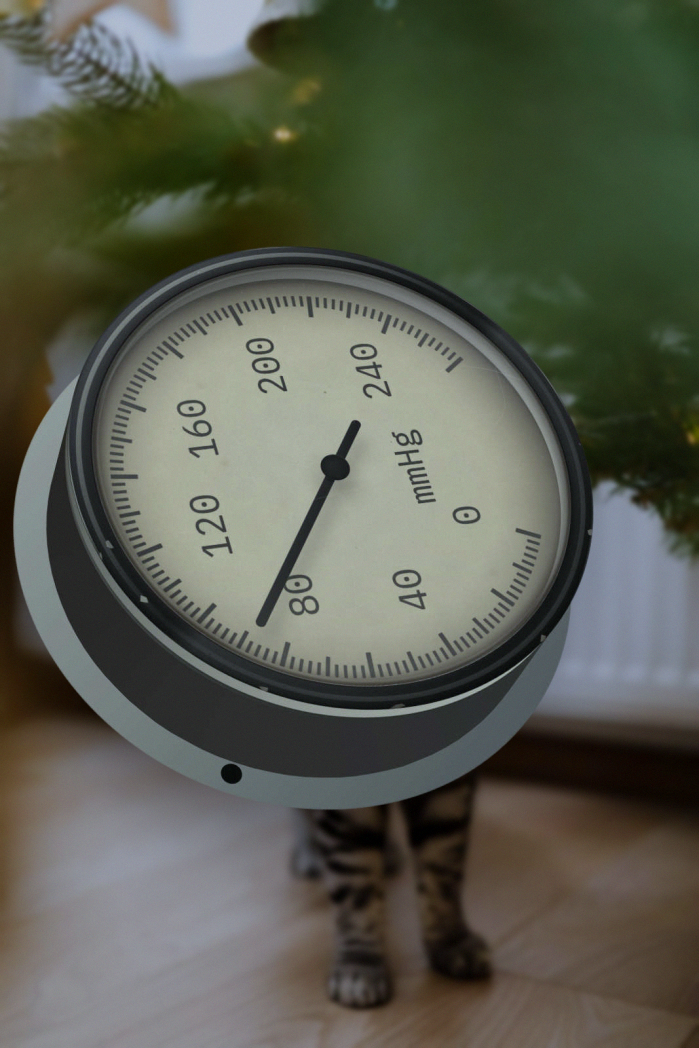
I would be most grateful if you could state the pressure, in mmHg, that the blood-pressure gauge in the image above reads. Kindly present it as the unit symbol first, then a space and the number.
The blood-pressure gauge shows mmHg 88
